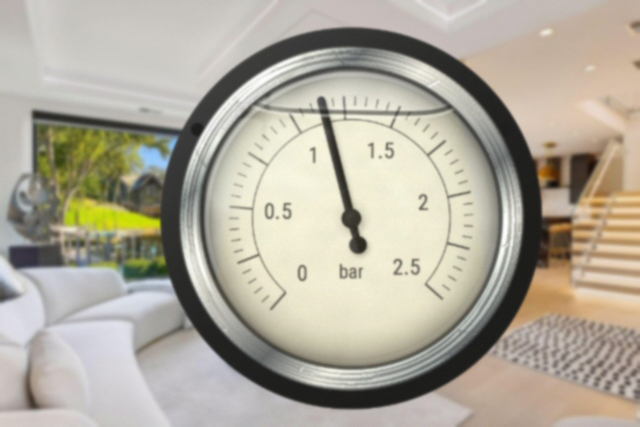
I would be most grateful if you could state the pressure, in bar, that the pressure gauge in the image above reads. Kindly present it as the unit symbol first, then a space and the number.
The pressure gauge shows bar 1.15
